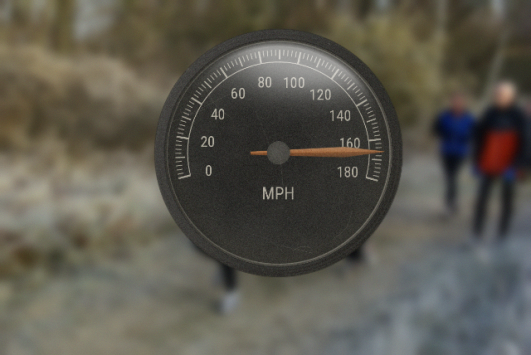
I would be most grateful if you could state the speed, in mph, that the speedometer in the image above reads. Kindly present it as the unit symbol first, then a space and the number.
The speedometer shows mph 166
